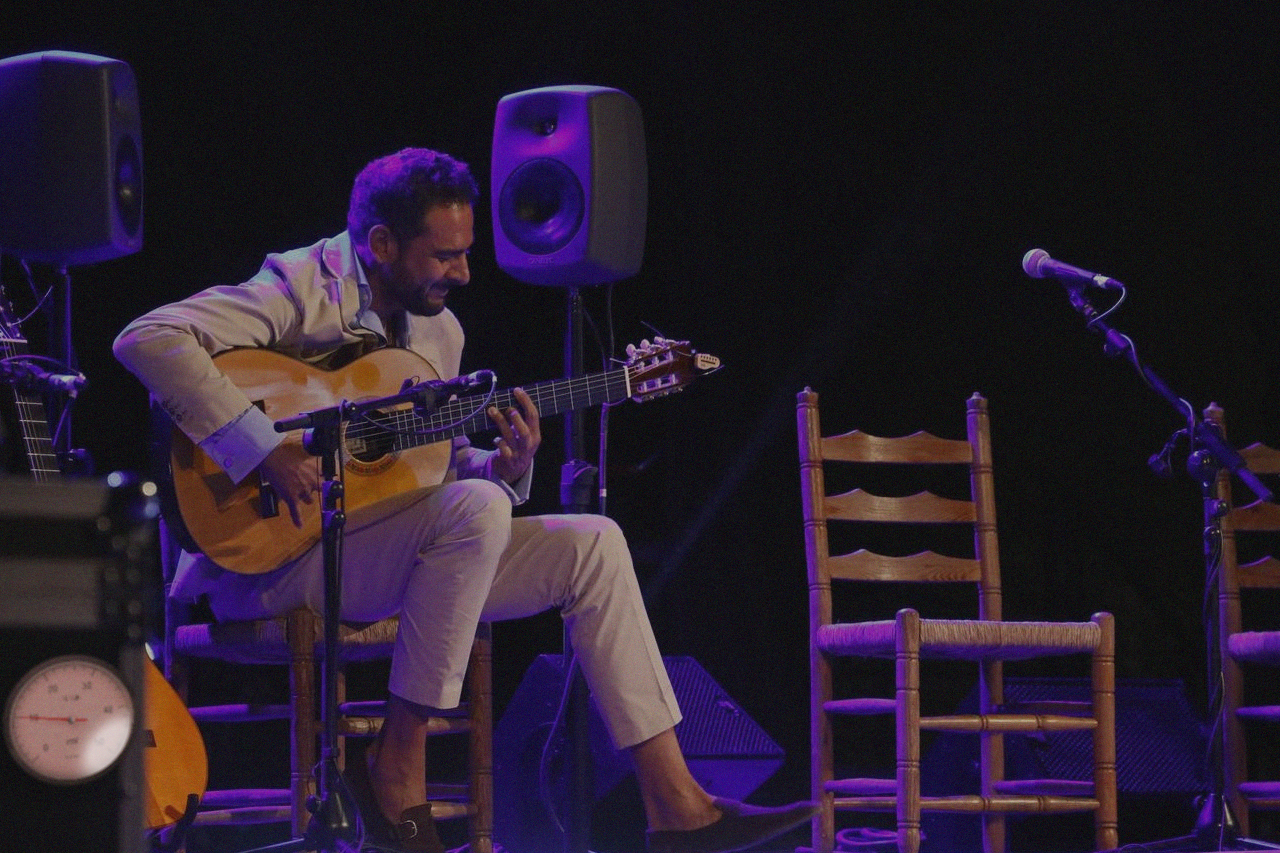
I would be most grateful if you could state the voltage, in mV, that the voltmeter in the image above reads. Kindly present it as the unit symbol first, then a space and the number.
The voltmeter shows mV 10
